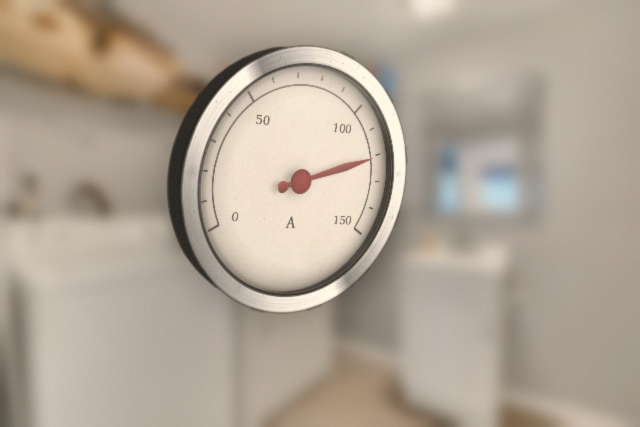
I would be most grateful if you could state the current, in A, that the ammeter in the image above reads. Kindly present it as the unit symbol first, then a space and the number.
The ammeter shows A 120
